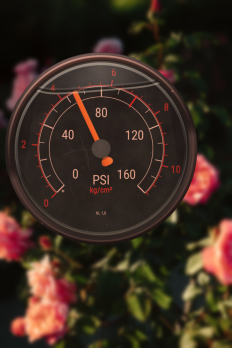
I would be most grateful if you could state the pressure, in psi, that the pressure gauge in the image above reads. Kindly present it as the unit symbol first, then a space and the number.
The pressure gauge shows psi 65
